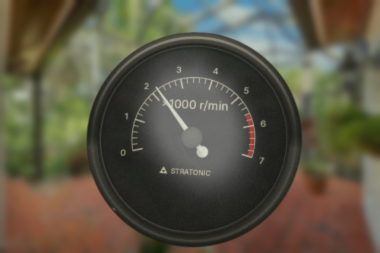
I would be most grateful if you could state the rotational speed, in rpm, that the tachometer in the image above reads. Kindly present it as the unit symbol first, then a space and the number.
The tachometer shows rpm 2200
